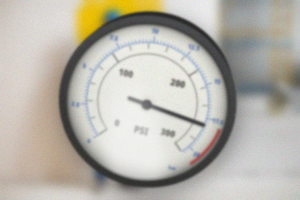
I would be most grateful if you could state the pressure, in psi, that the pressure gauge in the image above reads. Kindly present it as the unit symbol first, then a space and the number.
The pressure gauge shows psi 260
